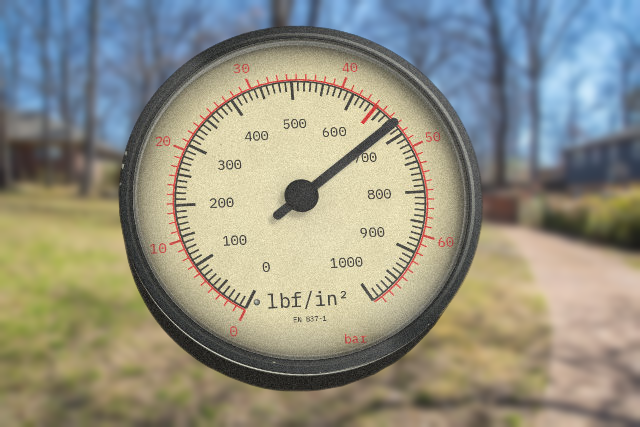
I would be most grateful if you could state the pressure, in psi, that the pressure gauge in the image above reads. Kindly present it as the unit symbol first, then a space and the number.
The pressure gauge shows psi 680
